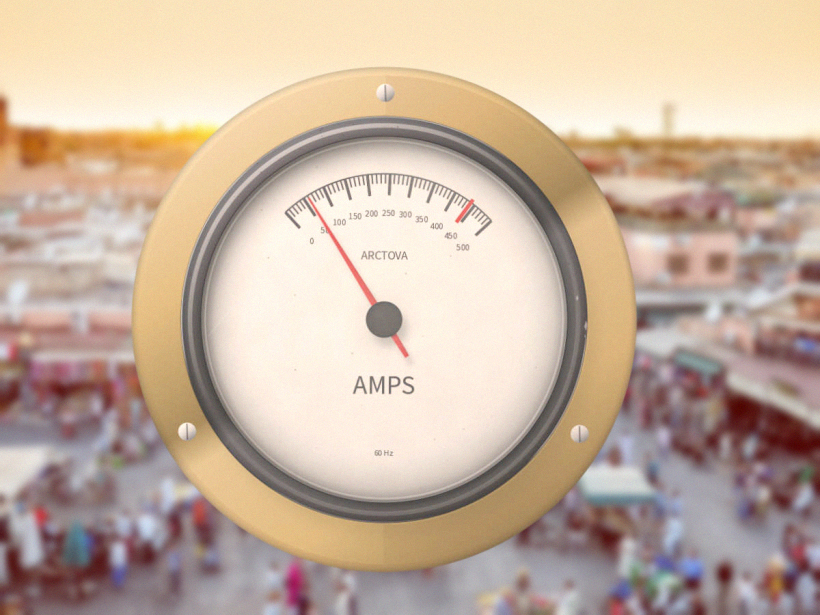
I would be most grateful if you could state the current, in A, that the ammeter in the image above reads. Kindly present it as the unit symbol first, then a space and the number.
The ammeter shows A 60
